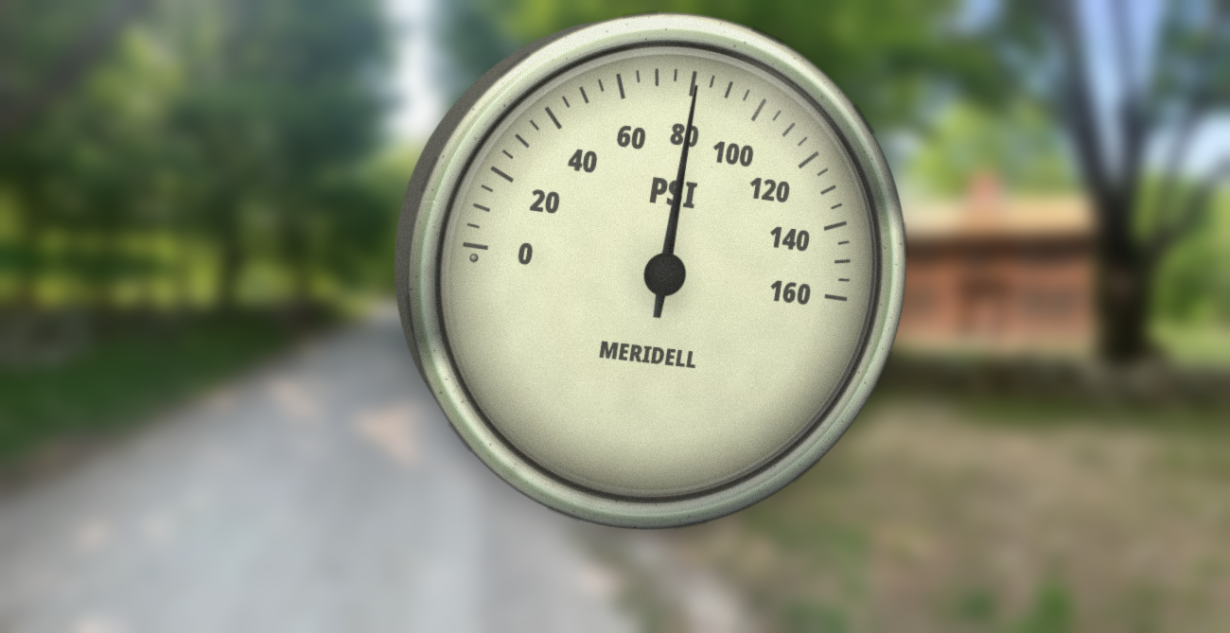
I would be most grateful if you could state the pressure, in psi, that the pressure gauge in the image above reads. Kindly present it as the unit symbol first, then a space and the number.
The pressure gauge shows psi 80
